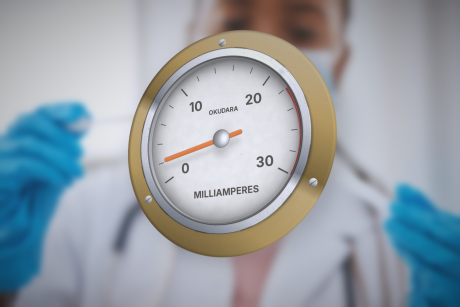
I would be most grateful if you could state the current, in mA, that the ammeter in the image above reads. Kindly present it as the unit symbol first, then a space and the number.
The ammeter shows mA 2
